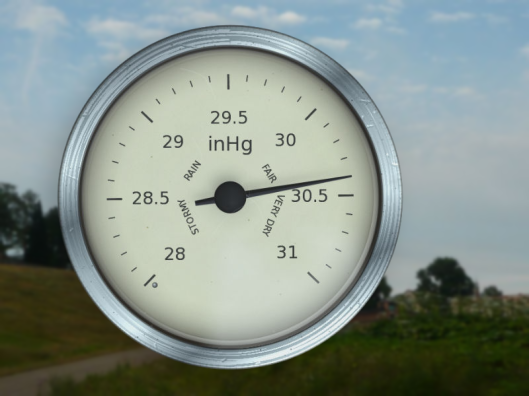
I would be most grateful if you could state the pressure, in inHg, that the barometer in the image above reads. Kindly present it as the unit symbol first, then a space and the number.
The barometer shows inHg 30.4
